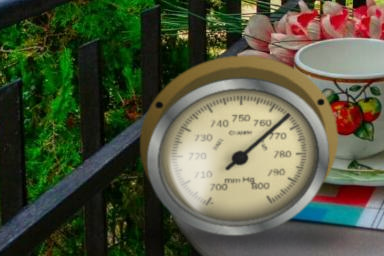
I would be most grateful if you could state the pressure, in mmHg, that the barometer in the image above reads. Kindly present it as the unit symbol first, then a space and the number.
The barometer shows mmHg 765
